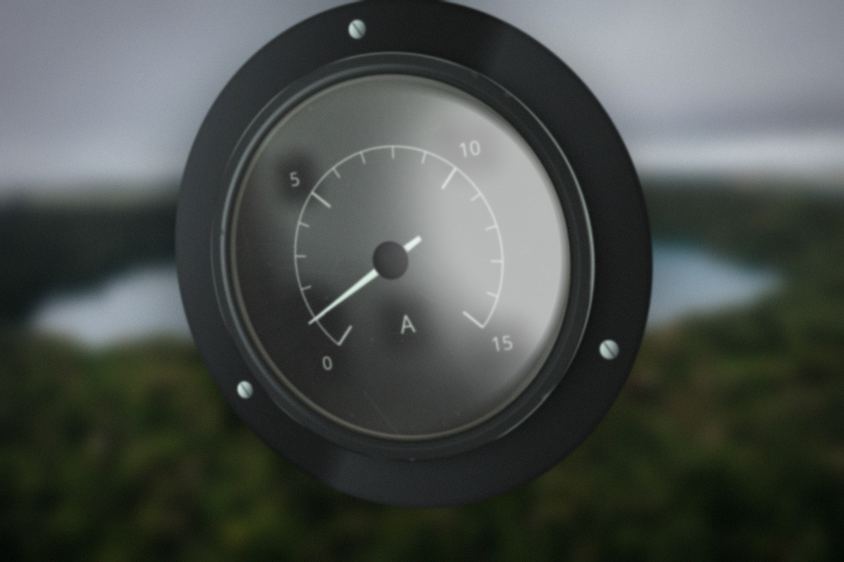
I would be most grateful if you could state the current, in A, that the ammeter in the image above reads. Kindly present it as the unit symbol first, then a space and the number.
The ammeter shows A 1
